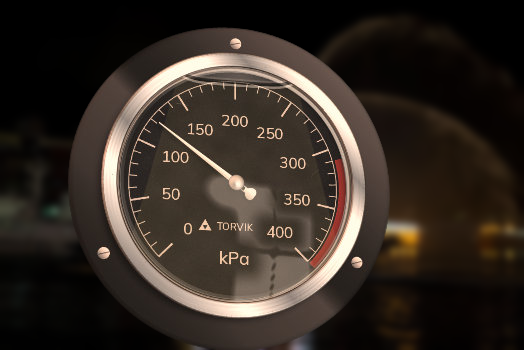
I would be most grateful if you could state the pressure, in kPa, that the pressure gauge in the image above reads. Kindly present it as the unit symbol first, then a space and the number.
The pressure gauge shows kPa 120
